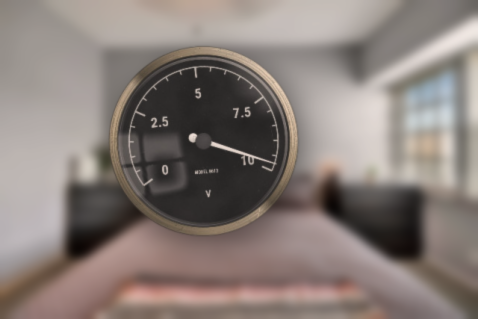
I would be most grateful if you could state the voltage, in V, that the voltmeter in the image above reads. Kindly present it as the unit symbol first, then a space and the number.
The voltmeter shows V 9.75
